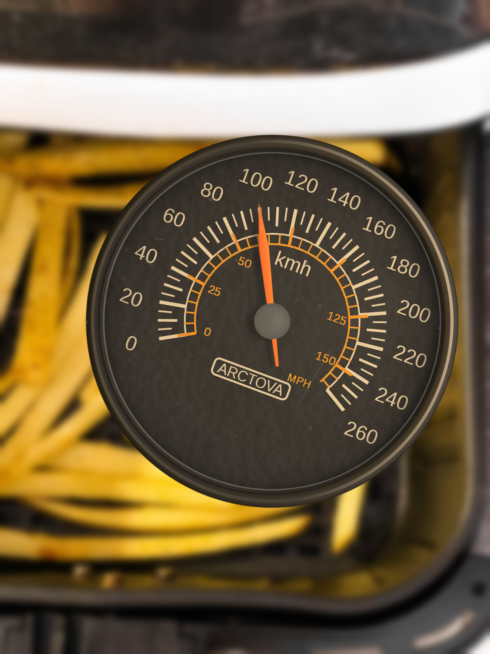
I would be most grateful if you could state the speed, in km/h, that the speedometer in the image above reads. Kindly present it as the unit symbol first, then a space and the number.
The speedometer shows km/h 100
